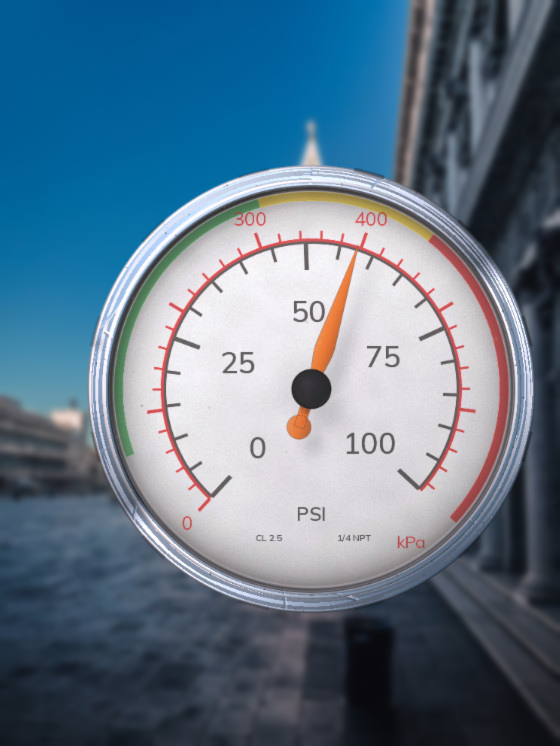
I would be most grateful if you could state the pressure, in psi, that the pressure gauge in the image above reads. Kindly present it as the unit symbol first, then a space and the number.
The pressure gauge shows psi 57.5
